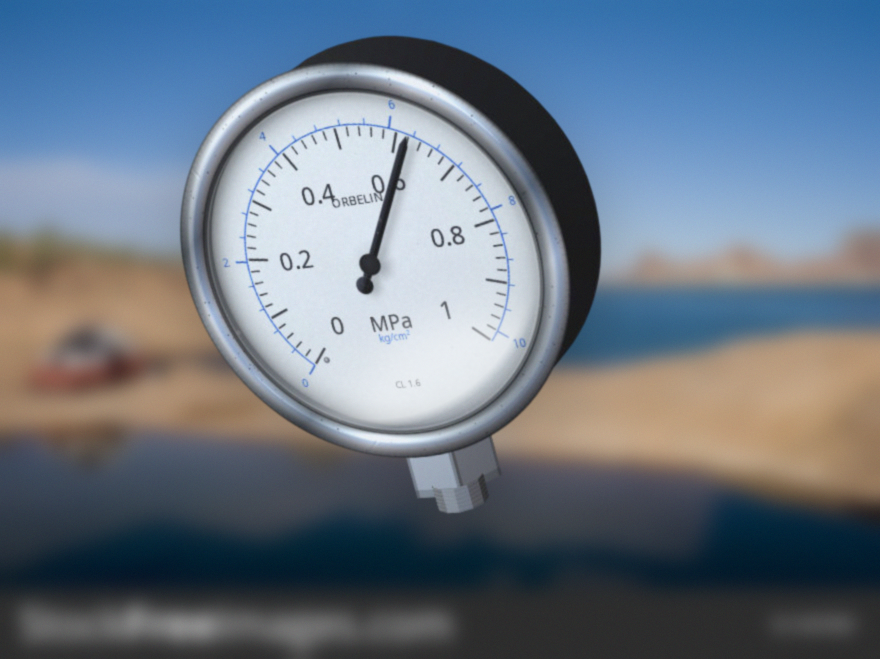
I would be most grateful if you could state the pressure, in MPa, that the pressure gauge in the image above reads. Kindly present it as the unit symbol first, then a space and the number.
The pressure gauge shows MPa 0.62
